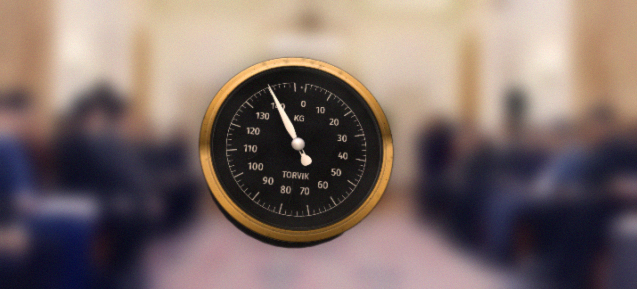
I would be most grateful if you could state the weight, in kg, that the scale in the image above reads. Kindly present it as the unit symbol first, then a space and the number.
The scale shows kg 140
